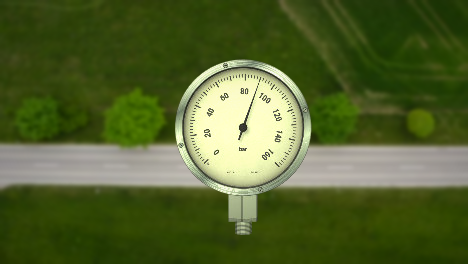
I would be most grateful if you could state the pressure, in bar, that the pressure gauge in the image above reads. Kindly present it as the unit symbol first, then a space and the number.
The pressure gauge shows bar 90
